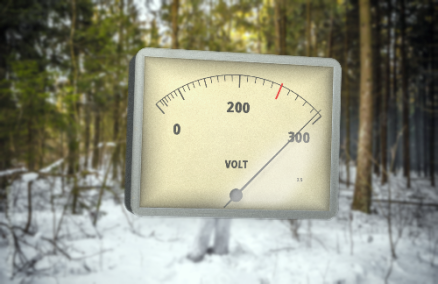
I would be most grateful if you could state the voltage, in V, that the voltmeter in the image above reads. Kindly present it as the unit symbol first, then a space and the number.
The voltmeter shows V 295
